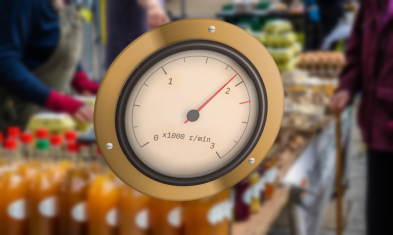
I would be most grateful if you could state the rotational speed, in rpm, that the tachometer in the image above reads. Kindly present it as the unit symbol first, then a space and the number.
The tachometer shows rpm 1875
